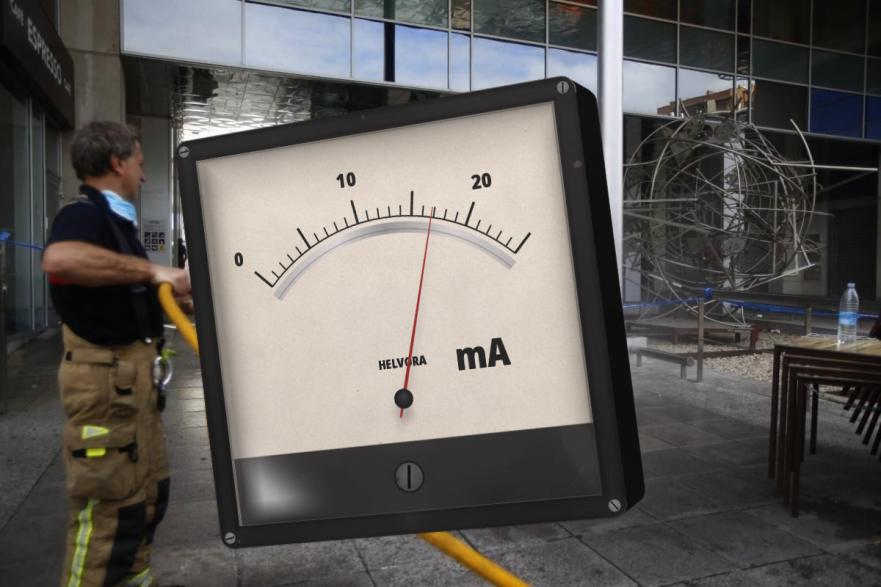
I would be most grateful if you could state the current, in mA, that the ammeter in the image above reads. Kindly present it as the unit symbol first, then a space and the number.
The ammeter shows mA 17
